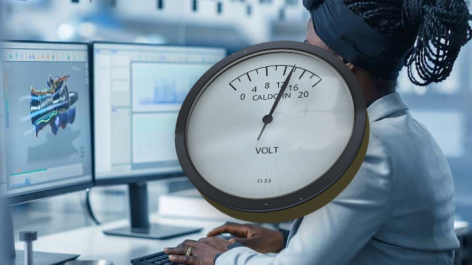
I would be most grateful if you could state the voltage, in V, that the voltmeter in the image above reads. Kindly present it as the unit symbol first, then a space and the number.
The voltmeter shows V 14
